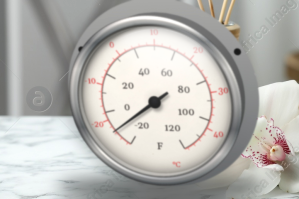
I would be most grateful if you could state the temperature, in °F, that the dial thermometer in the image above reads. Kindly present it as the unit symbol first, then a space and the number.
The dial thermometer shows °F -10
